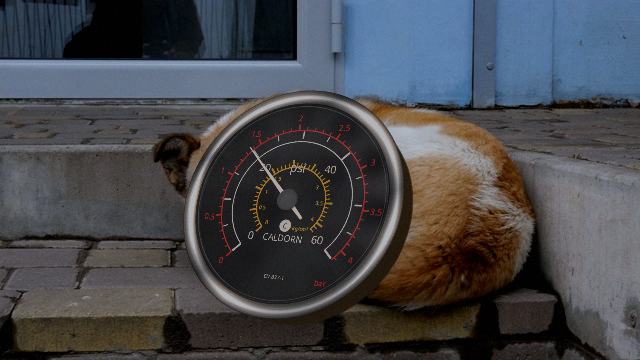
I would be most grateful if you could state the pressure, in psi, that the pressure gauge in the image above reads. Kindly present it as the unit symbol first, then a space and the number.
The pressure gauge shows psi 20
